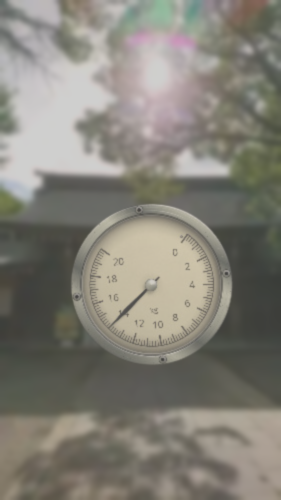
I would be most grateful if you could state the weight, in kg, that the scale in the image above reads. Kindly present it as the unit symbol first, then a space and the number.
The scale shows kg 14
